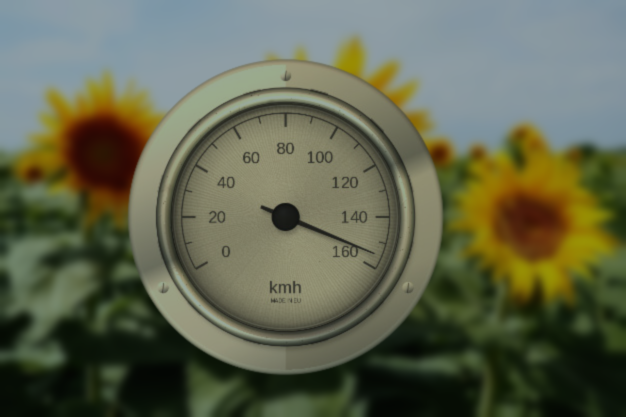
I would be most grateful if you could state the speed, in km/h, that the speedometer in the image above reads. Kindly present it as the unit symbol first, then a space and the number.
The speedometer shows km/h 155
